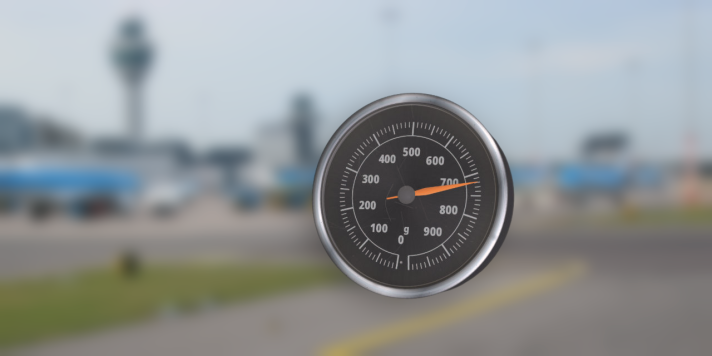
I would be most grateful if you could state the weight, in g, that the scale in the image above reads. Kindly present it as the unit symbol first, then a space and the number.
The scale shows g 720
